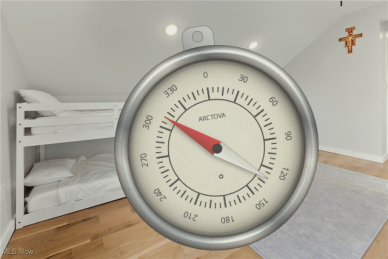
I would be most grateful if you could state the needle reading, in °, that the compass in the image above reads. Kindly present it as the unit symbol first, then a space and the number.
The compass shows ° 310
